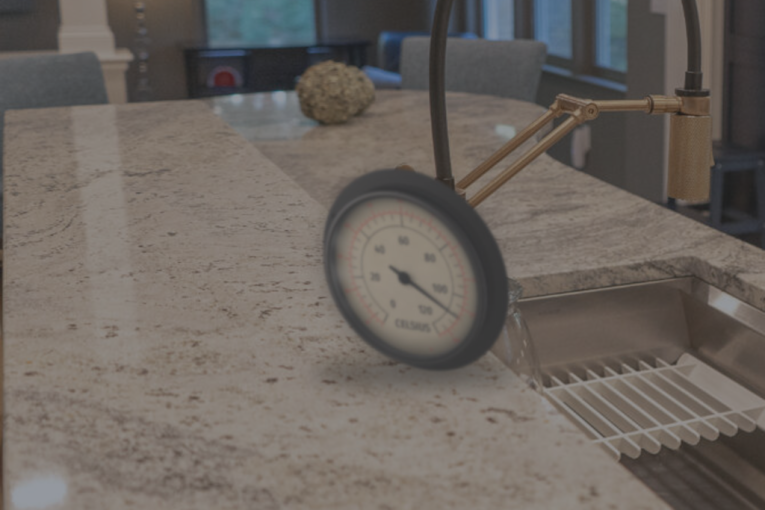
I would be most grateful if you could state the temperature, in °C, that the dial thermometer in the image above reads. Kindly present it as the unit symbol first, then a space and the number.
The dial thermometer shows °C 108
